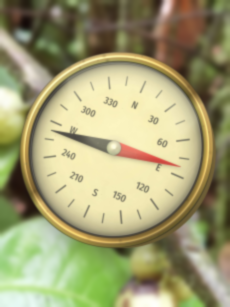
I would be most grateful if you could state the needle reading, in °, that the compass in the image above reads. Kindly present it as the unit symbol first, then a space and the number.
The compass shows ° 82.5
